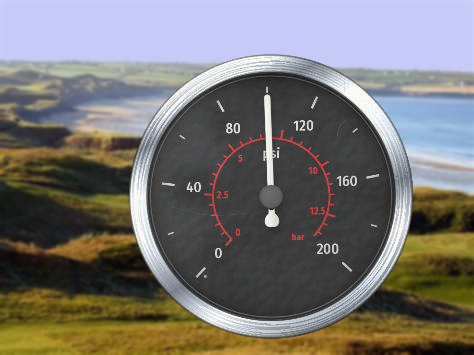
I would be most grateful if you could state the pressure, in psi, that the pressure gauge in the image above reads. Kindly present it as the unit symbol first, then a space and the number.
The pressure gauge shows psi 100
